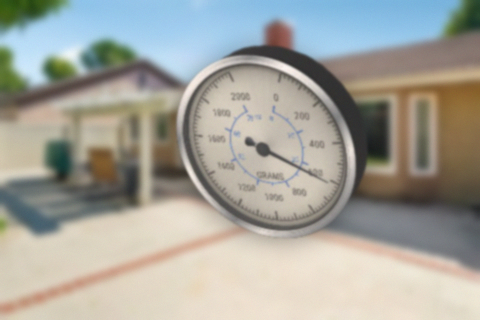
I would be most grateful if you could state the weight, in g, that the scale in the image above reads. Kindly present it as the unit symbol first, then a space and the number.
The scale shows g 600
